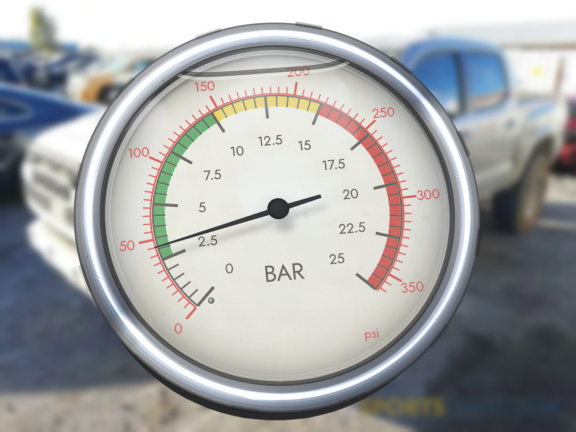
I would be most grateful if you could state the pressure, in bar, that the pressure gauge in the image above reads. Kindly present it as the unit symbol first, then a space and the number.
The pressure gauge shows bar 3
